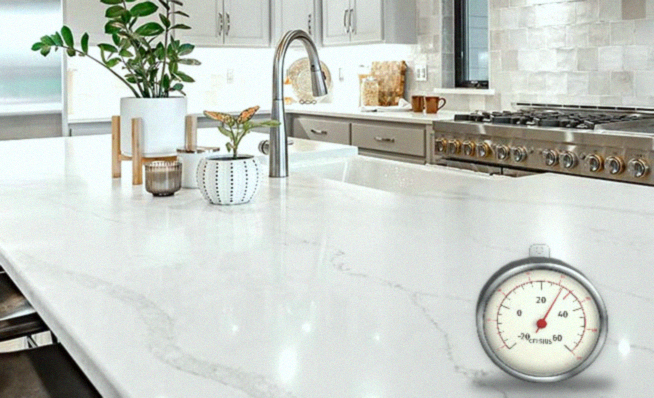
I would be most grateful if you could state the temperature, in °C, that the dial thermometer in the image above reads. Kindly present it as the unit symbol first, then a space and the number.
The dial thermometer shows °C 28
